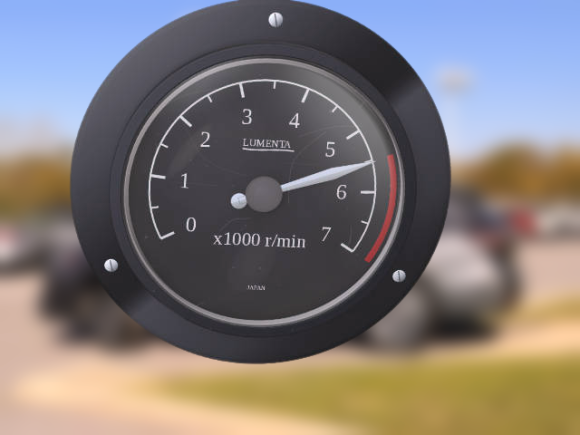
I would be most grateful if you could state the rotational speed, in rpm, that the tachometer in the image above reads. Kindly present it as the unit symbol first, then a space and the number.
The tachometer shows rpm 5500
